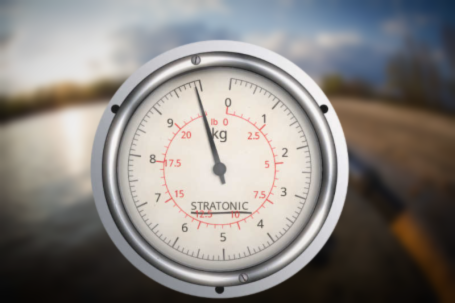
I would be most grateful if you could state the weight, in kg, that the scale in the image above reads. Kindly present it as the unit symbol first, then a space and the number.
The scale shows kg 9.9
